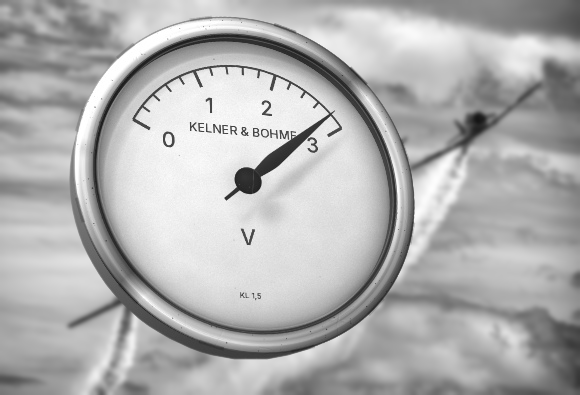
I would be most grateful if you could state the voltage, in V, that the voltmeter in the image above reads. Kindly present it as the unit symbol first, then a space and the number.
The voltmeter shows V 2.8
